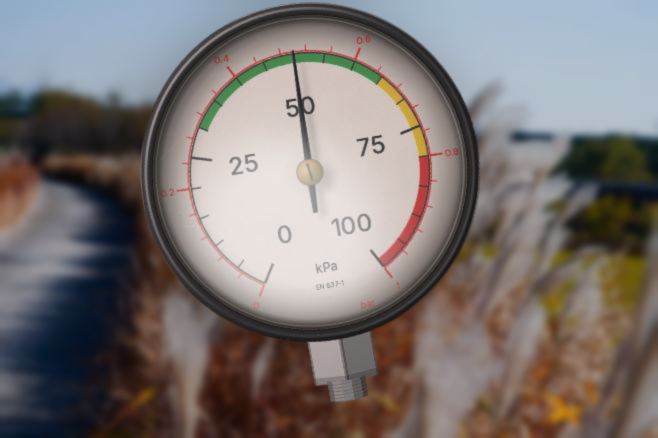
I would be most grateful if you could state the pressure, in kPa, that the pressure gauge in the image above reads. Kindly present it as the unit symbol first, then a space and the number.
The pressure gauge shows kPa 50
